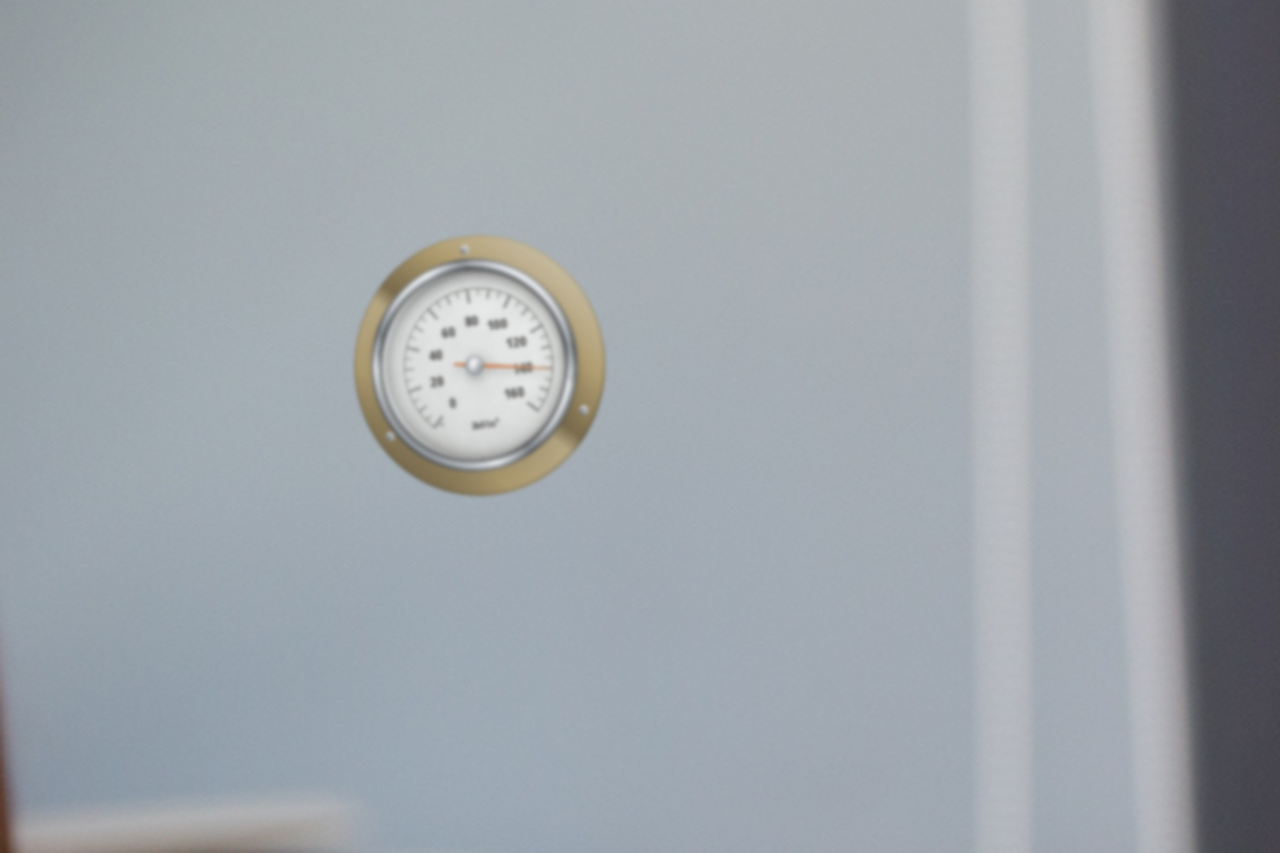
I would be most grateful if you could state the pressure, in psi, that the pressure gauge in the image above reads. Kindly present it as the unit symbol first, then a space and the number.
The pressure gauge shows psi 140
